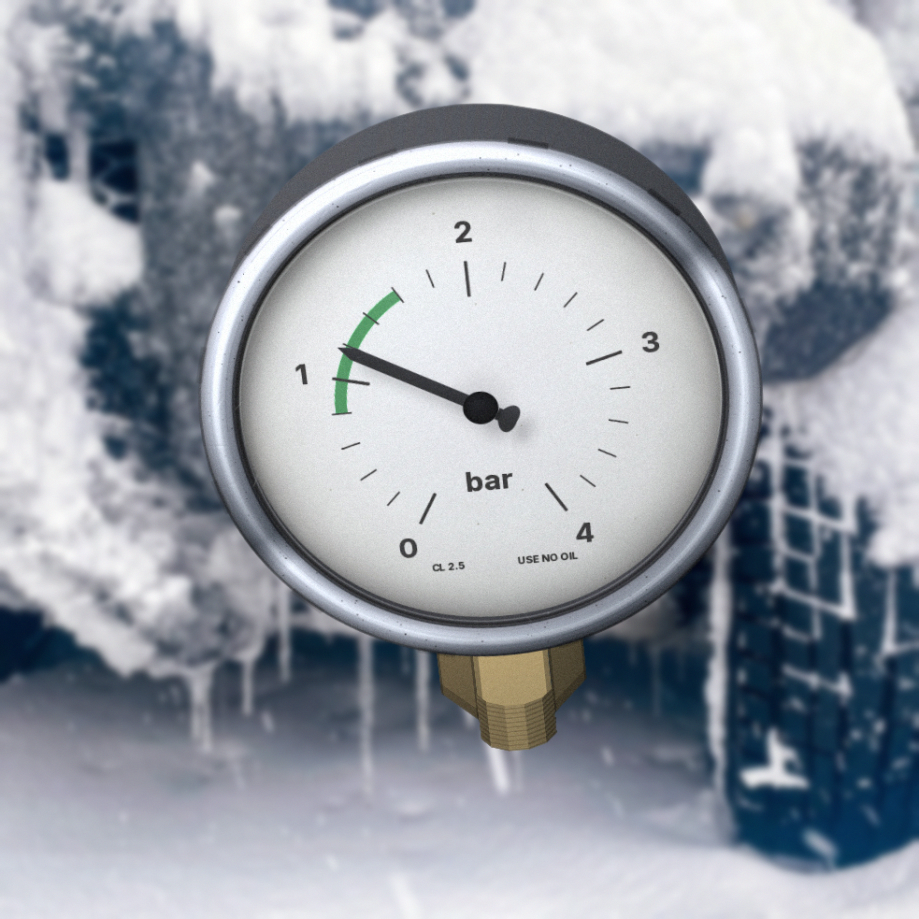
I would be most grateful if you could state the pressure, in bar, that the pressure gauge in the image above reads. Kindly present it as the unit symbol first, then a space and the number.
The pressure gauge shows bar 1.2
